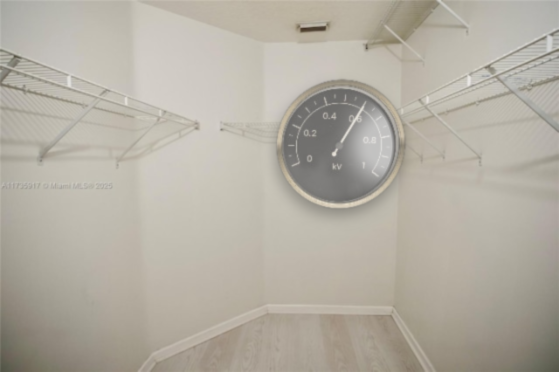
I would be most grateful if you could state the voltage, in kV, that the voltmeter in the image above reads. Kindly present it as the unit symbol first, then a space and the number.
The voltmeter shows kV 0.6
